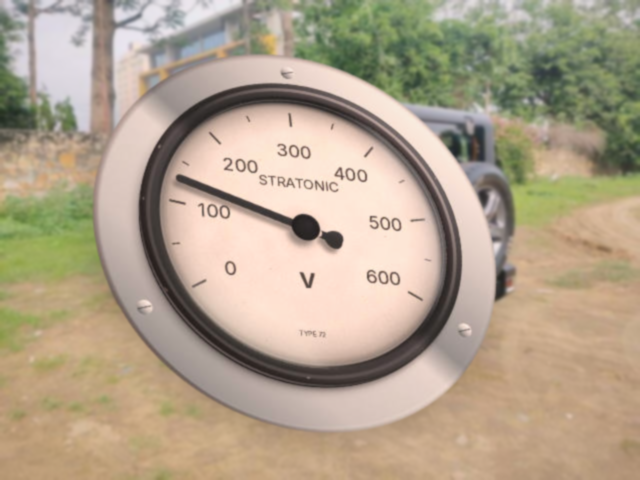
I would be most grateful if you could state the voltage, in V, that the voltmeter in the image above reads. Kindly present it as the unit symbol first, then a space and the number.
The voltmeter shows V 125
